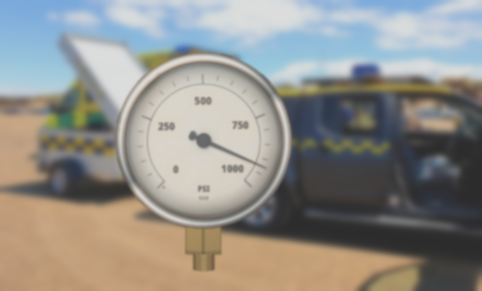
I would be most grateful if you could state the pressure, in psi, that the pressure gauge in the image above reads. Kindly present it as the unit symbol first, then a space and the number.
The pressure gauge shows psi 925
